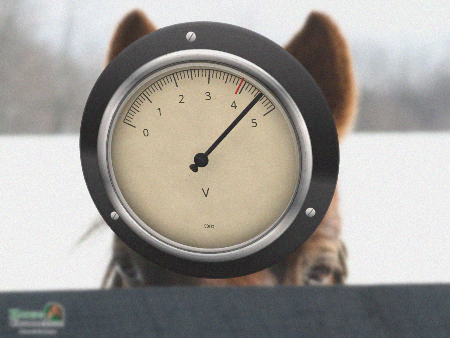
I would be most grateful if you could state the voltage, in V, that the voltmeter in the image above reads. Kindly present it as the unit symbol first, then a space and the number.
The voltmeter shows V 4.5
